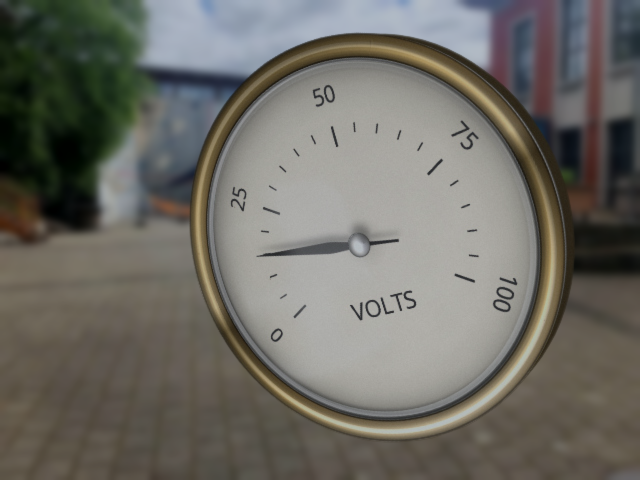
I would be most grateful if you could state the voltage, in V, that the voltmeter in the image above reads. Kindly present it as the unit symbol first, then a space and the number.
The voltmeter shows V 15
